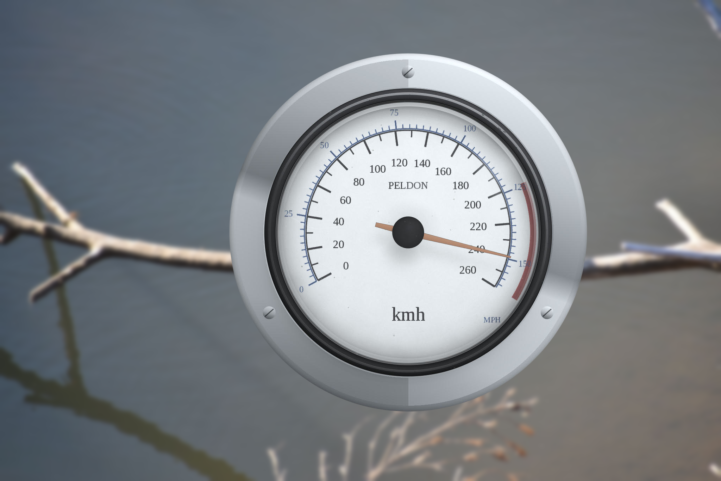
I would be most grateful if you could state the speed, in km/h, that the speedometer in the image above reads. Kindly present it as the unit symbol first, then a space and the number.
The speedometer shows km/h 240
